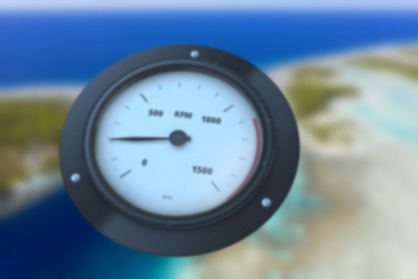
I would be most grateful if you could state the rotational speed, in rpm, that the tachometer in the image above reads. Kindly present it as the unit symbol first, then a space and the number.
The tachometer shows rpm 200
